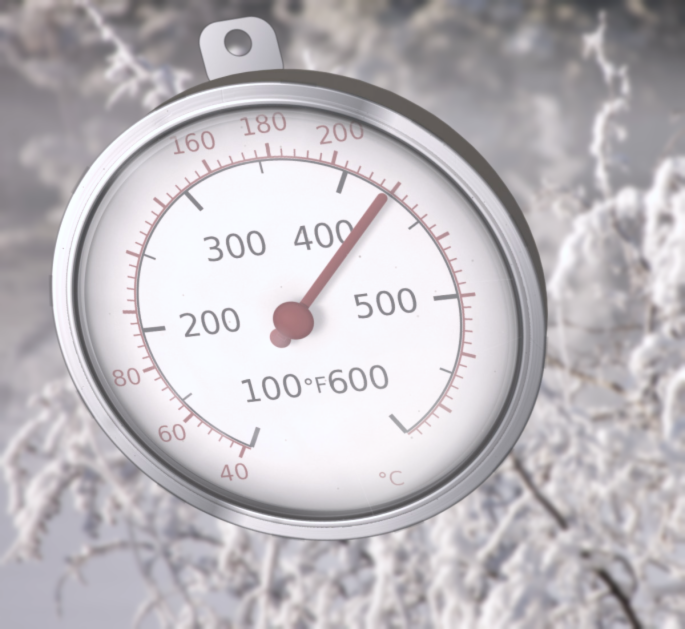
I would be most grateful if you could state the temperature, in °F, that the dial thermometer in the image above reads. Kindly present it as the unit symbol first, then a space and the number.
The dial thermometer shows °F 425
